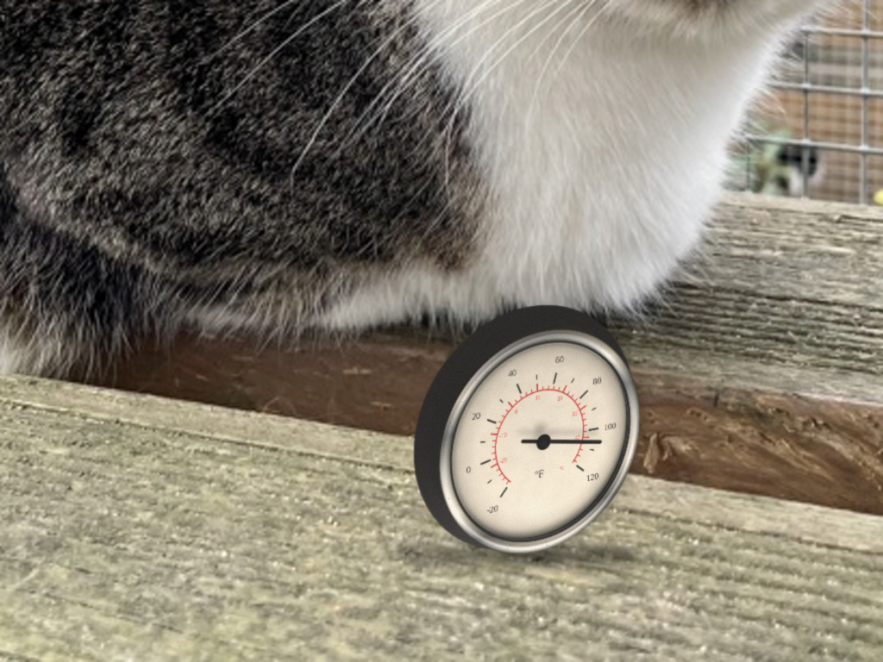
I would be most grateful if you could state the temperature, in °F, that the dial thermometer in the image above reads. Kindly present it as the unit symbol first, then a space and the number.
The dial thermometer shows °F 105
